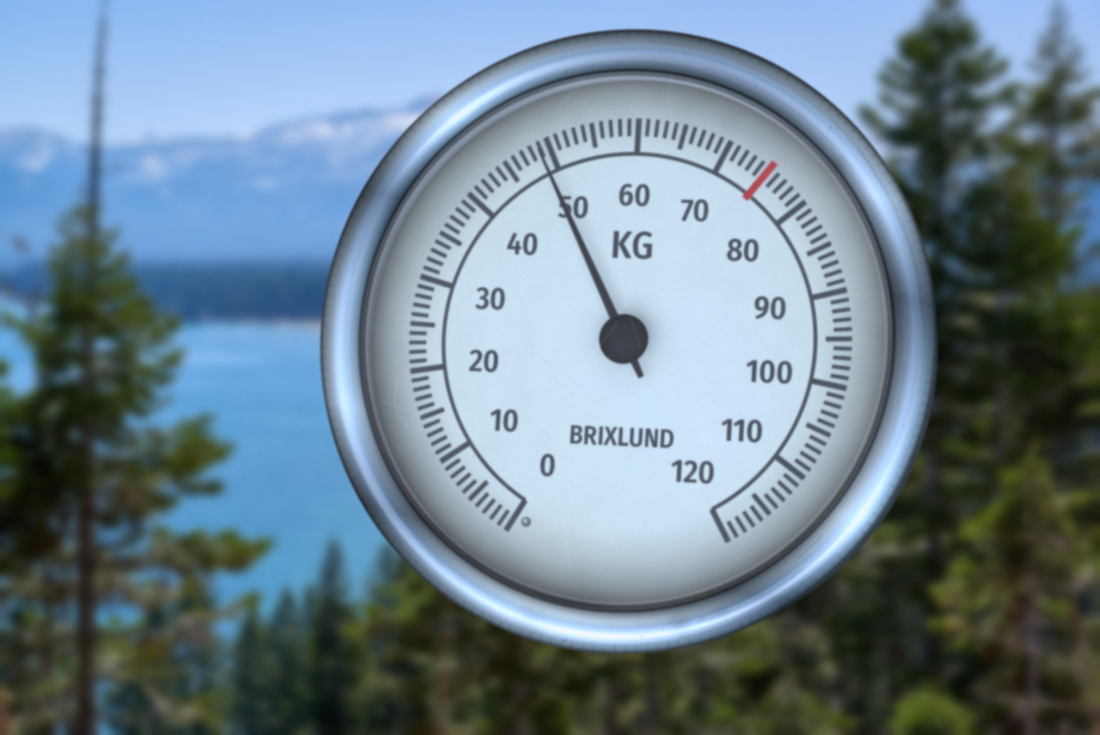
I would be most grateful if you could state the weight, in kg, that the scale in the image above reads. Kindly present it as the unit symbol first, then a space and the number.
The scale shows kg 49
